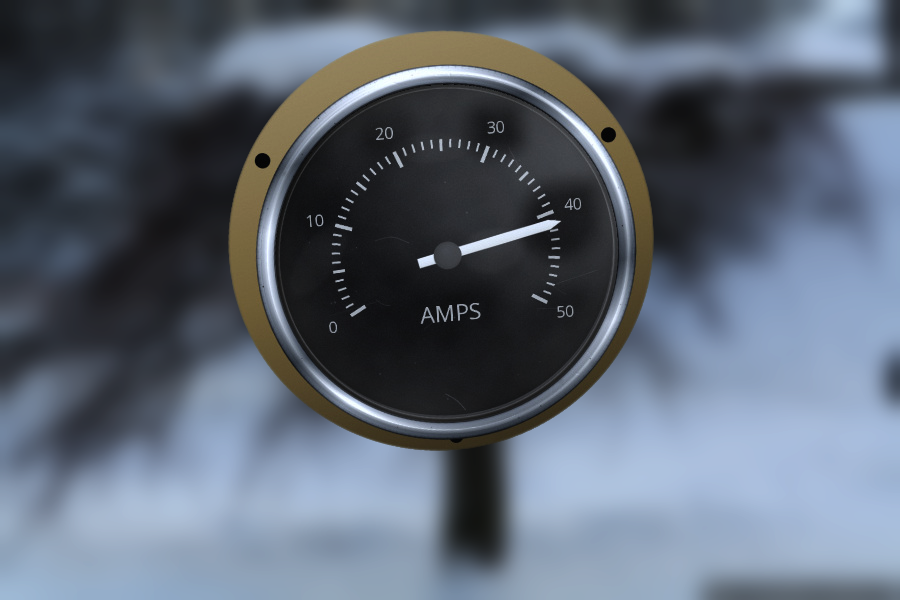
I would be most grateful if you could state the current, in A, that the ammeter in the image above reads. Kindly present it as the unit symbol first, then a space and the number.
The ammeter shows A 41
